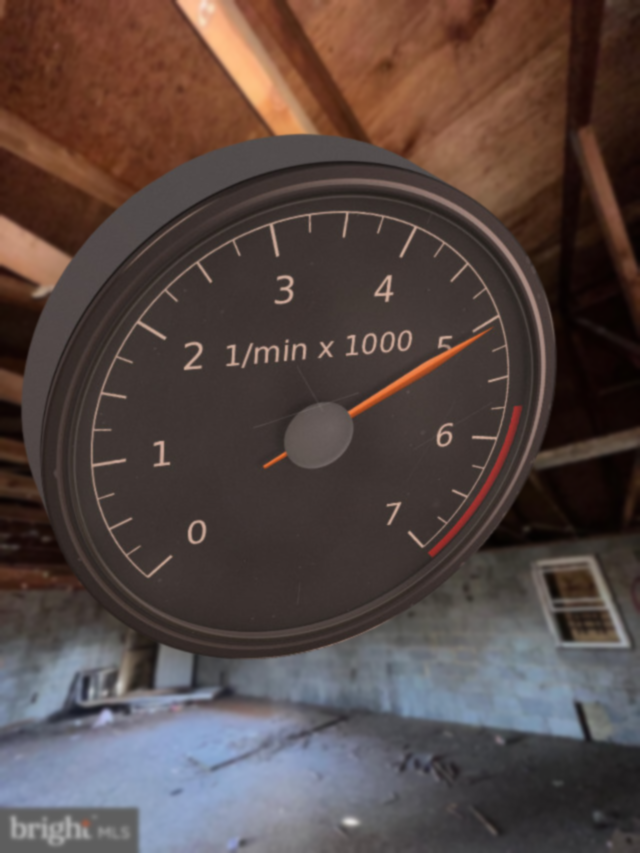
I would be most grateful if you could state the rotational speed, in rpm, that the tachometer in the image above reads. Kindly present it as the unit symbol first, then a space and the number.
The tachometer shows rpm 5000
